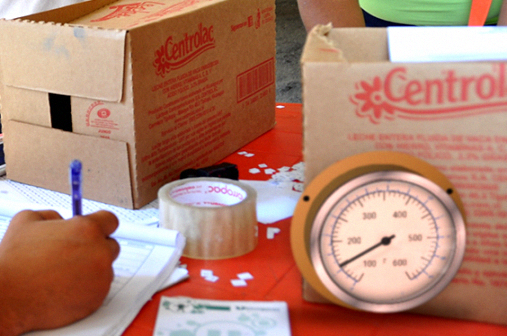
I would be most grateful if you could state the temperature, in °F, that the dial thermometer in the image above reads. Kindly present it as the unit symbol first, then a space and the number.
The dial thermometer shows °F 150
